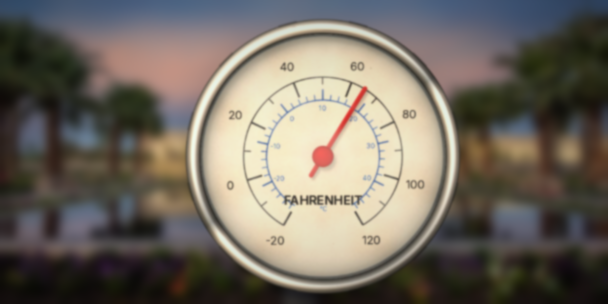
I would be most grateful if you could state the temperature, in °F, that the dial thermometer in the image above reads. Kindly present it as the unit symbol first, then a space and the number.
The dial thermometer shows °F 65
